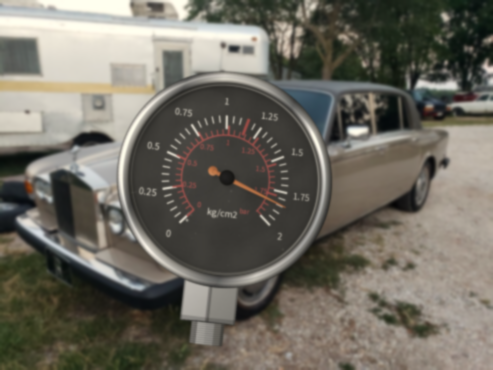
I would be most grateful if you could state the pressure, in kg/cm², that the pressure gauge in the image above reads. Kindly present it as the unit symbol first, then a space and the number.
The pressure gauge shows kg/cm² 1.85
